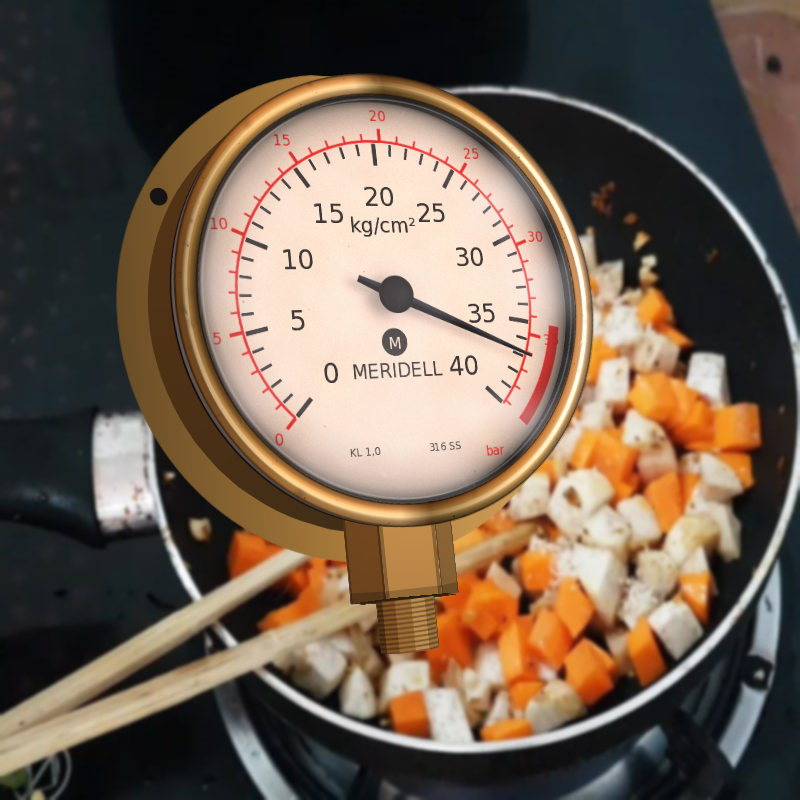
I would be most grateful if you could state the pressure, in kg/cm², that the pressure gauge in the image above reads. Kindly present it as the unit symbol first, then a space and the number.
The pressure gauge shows kg/cm² 37
